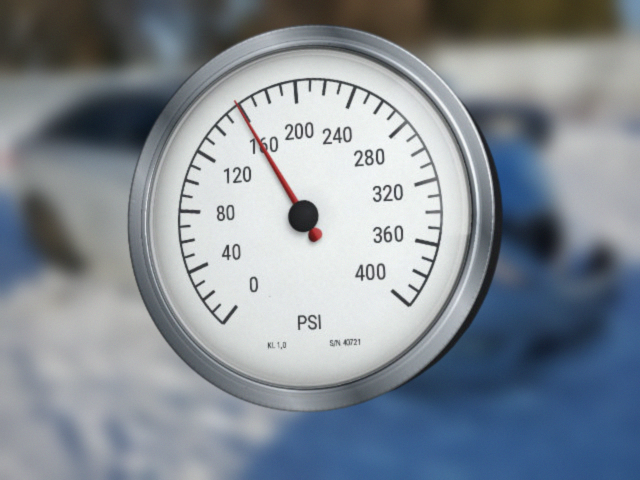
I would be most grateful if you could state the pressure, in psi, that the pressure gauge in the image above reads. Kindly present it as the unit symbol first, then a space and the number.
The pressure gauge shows psi 160
